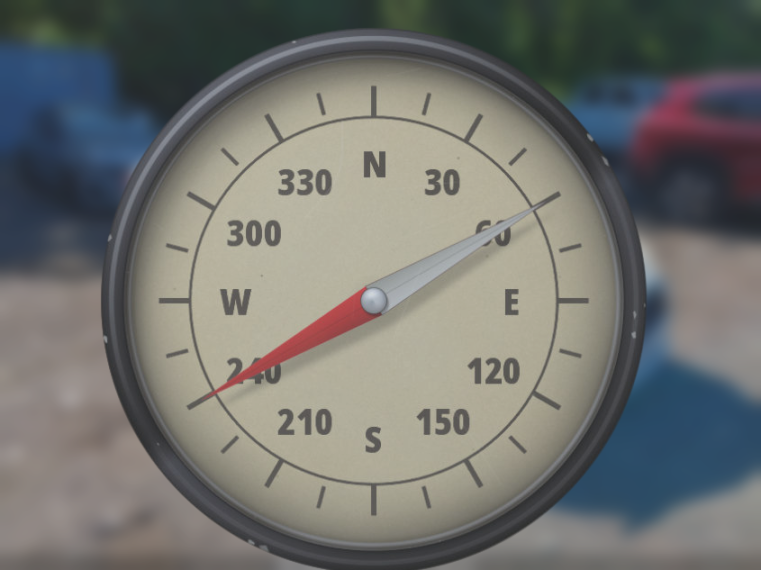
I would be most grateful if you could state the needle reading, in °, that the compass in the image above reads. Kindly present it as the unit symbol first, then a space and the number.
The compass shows ° 240
